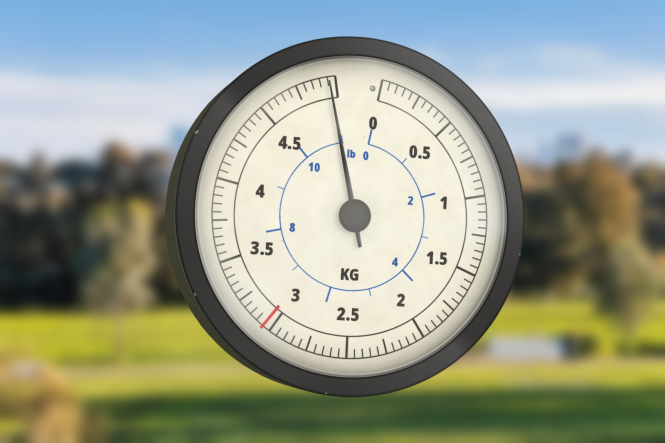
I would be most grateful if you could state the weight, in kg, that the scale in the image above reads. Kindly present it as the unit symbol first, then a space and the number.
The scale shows kg 4.95
